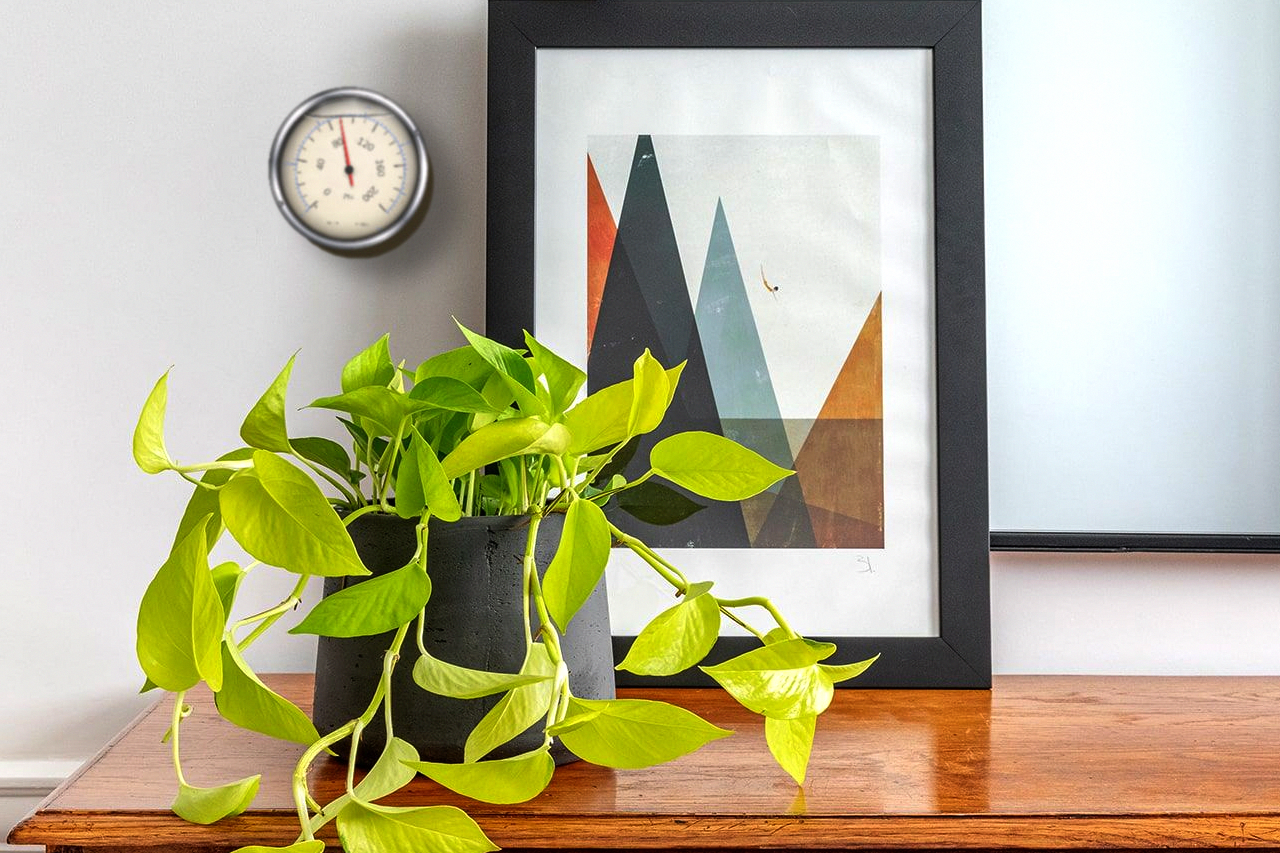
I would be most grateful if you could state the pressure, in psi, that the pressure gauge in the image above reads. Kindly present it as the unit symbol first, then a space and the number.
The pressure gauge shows psi 90
